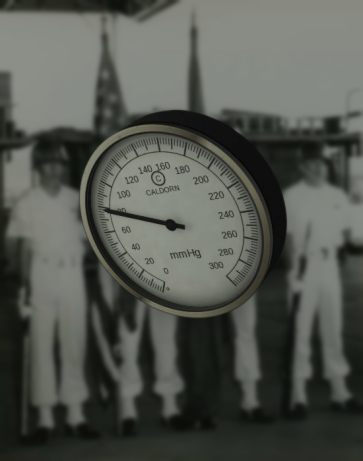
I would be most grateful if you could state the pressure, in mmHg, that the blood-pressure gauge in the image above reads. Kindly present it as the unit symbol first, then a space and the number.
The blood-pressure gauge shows mmHg 80
